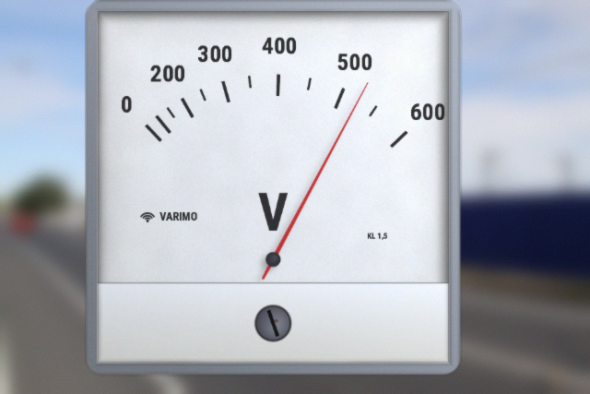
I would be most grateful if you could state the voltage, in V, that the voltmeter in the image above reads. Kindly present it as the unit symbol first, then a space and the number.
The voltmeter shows V 525
